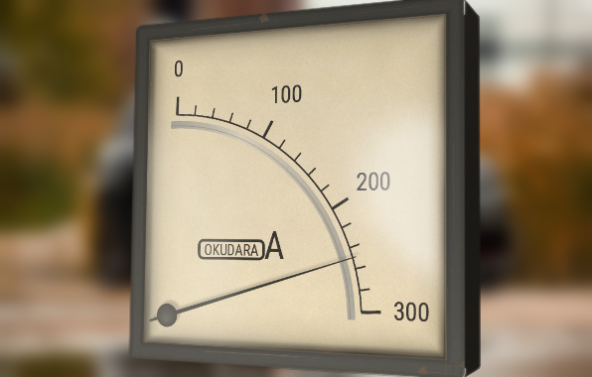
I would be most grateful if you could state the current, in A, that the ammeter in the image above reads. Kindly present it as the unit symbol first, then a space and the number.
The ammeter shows A 250
